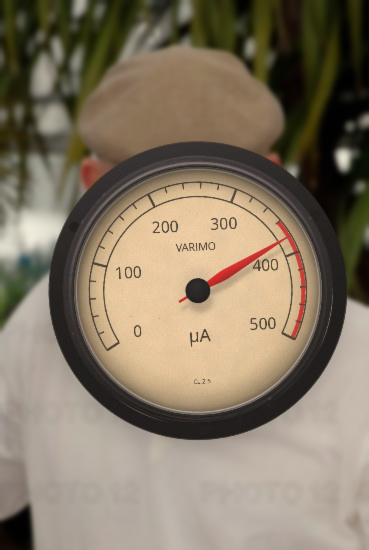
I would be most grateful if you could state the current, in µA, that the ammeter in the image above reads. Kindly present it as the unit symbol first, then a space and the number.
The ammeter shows µA 380
